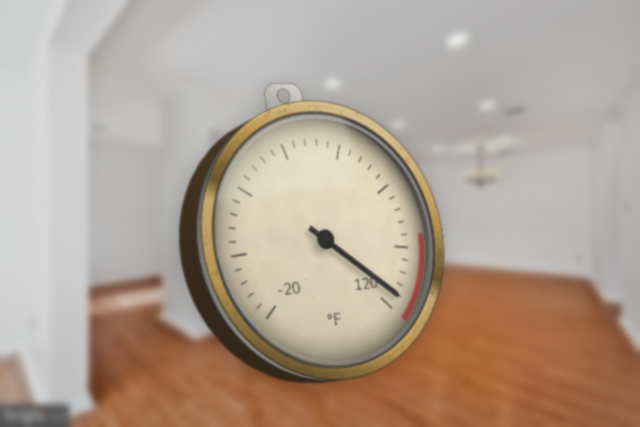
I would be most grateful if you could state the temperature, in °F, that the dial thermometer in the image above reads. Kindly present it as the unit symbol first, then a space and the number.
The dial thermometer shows °F 116
